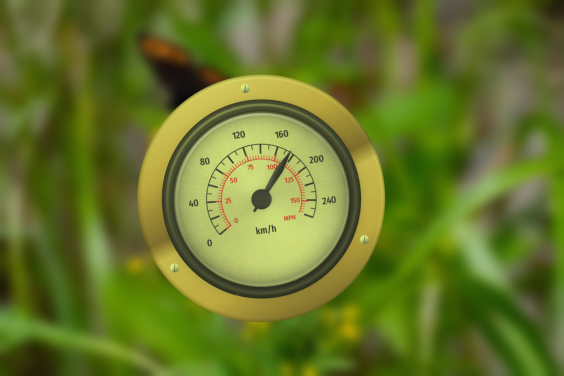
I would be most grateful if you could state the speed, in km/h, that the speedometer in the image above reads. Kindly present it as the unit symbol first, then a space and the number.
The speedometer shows km/h 175
